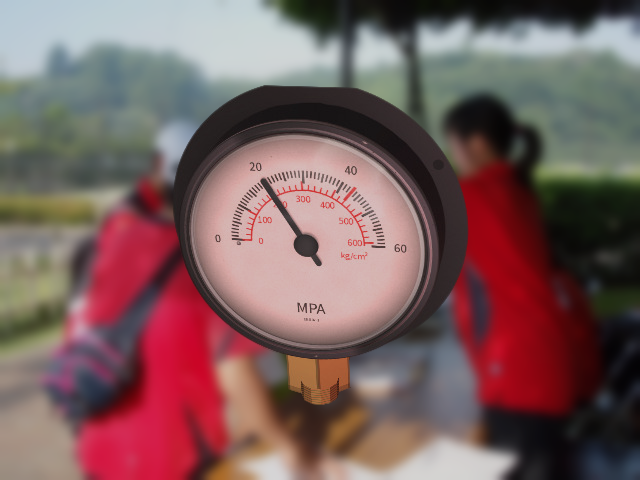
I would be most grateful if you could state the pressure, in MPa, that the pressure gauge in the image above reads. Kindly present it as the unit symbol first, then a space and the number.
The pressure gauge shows MPa 20
